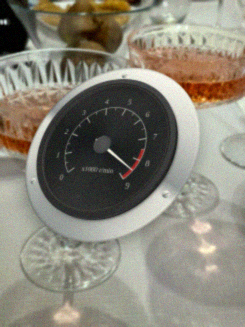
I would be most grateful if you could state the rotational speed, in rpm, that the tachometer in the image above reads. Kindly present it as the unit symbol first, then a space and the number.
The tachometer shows rpm 8500
